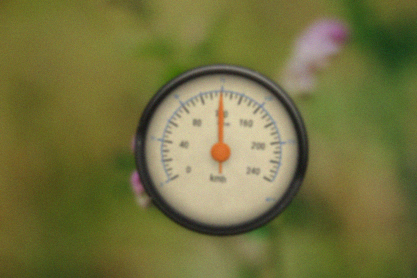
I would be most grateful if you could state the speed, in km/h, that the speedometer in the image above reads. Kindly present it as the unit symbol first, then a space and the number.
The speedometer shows km/h 120
